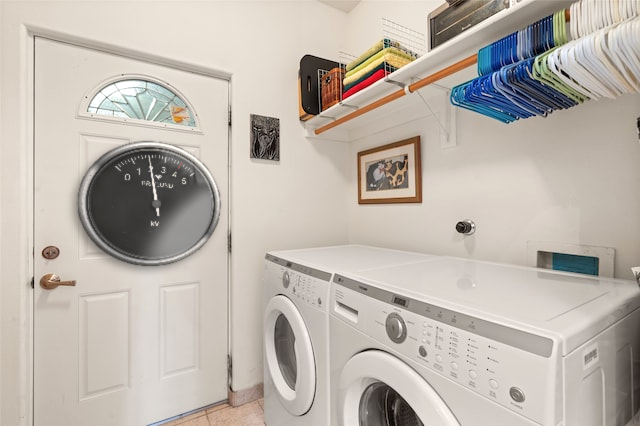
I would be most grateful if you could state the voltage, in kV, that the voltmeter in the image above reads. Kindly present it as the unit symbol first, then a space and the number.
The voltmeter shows kV 2
